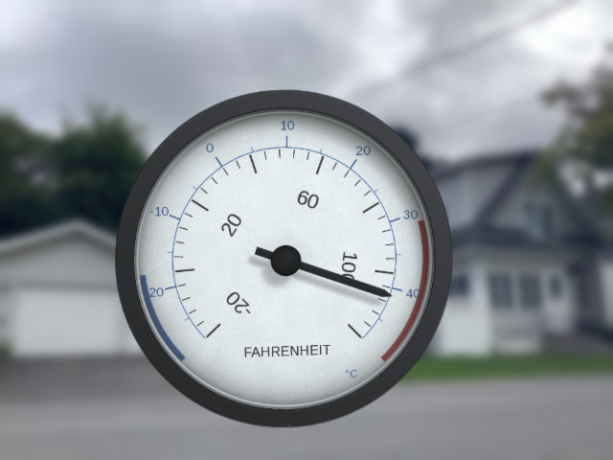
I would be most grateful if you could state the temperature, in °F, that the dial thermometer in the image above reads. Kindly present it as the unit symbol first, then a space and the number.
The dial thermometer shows °F 106
